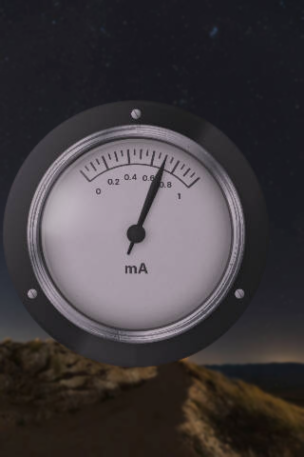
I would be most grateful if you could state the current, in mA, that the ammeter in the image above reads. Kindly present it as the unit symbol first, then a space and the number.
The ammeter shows mA 0.7
